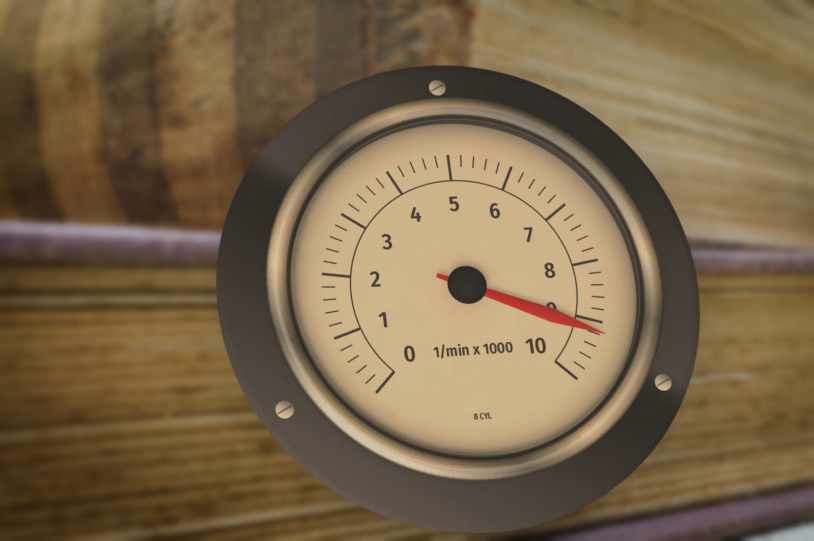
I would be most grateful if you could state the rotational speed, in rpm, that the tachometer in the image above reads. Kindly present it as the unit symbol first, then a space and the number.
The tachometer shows rpm 9200
